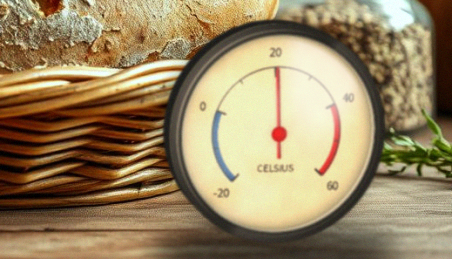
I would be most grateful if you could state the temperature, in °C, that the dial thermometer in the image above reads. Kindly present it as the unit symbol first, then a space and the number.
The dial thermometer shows °C 20
